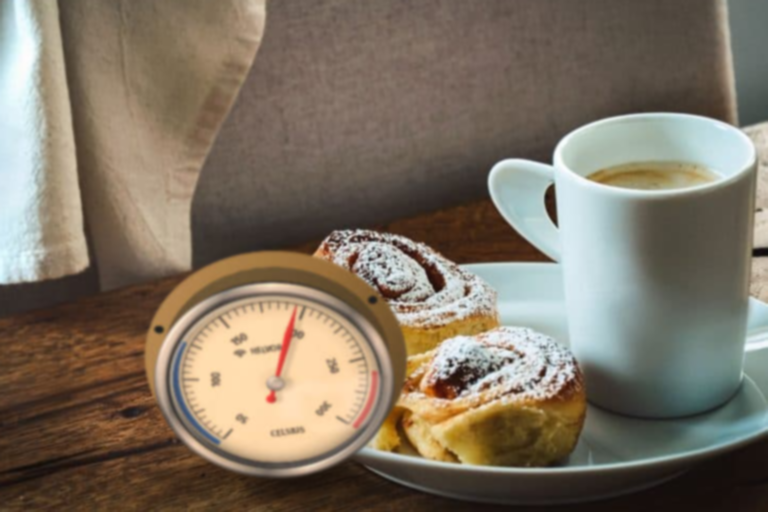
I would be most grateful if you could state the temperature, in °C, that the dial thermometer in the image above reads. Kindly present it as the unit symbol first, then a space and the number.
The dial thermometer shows °C 195
